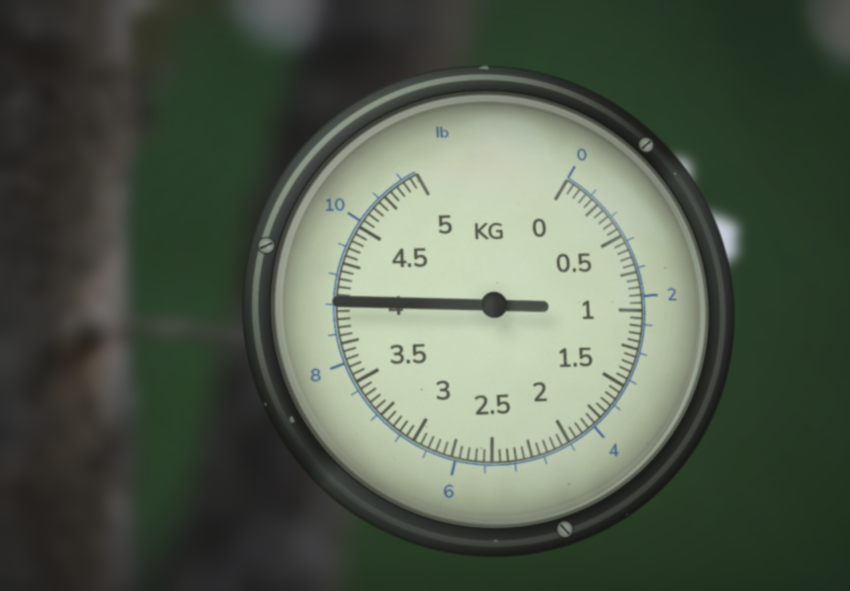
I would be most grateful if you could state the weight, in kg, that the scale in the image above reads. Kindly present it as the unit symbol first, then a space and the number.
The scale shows kg 4
